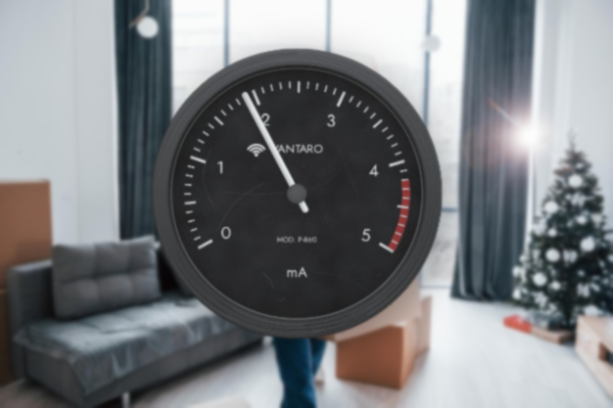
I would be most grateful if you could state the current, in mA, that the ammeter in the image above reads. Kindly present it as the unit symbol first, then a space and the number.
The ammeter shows mA 1.9
